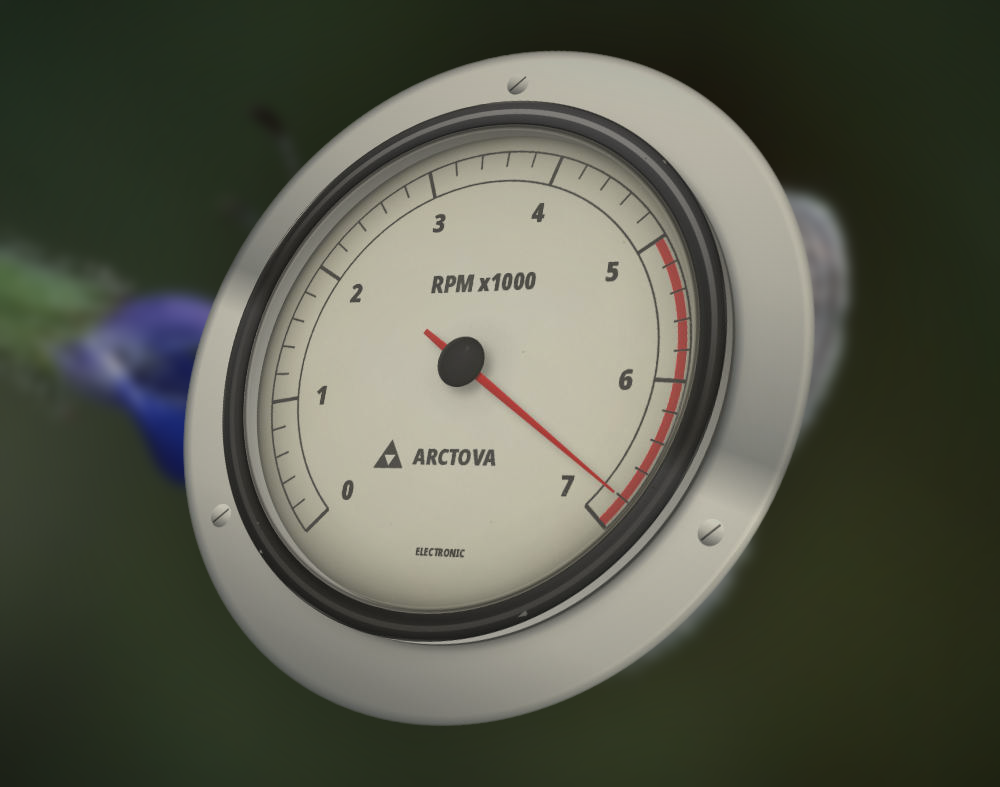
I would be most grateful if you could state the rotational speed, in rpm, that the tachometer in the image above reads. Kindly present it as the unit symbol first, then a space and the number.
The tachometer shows rpm 6800
